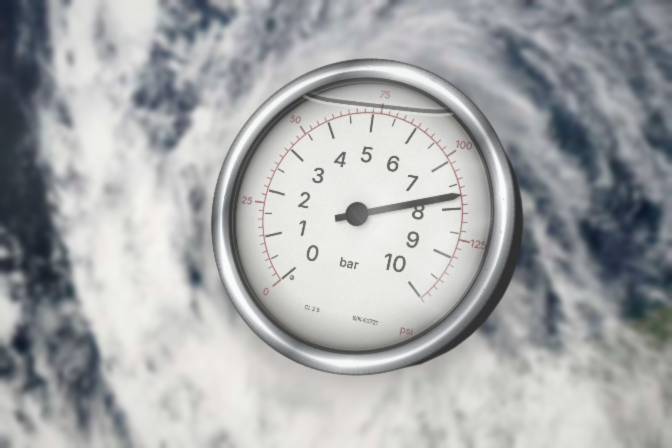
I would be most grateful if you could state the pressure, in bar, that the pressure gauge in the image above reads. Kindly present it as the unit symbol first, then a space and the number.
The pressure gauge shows bar 7.75
